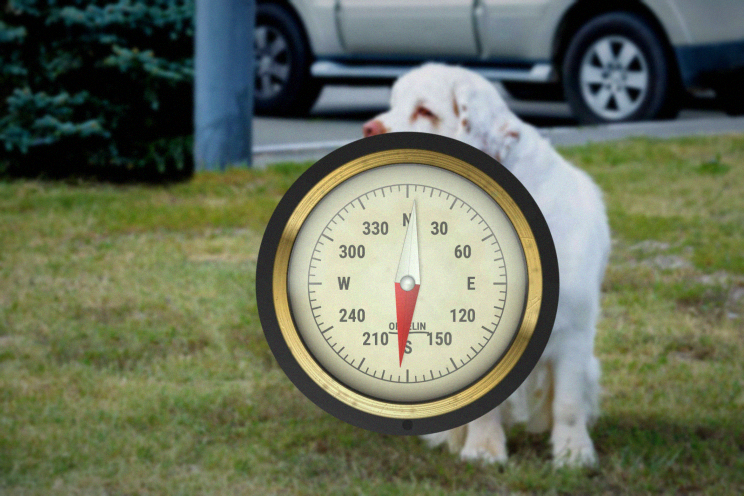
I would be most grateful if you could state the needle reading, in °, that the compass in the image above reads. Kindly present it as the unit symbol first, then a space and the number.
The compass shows ° 185
